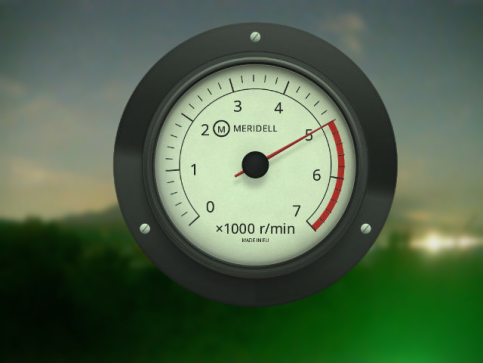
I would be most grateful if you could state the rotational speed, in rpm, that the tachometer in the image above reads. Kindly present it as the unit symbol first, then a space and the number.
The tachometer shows rpm 5000
